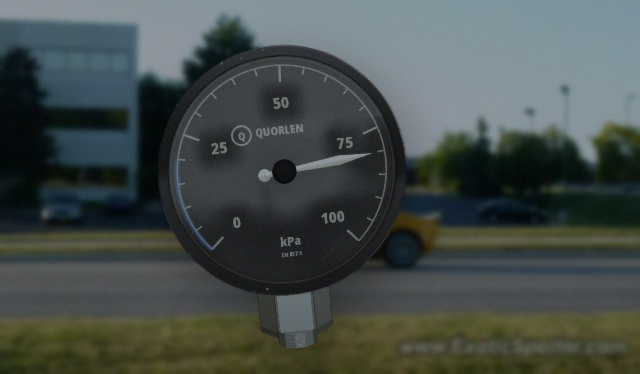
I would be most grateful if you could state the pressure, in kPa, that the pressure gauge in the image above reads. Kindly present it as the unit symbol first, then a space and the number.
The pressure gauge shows kPa 80
